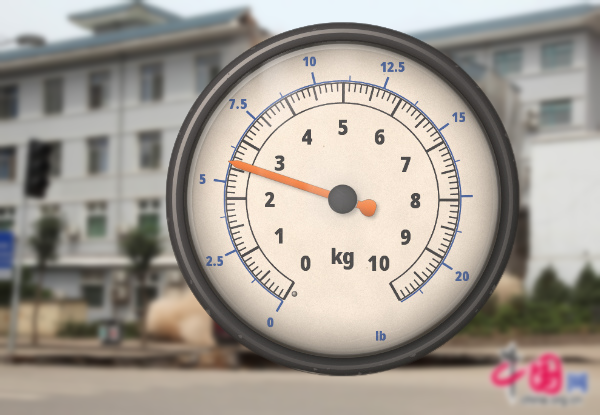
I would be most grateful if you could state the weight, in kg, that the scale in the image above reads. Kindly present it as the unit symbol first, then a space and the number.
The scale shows kg 2.6
